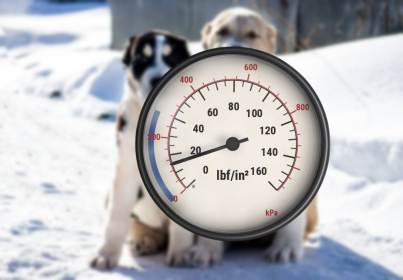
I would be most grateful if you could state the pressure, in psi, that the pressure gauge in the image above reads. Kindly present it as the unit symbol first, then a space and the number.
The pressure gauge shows psi 15
